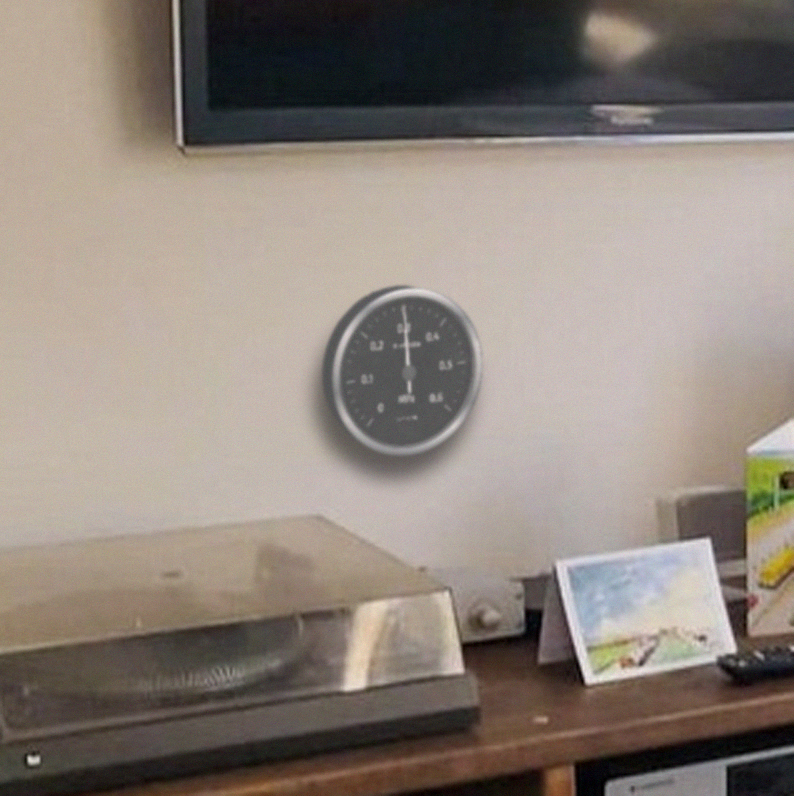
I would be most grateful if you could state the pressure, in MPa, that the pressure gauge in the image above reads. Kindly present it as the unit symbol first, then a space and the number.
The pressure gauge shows MPa 0.3
